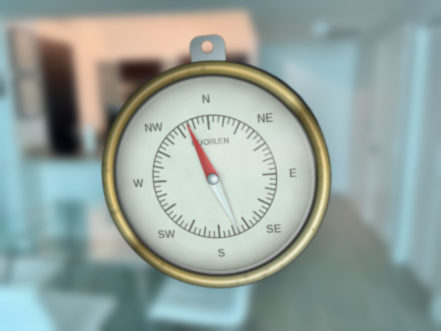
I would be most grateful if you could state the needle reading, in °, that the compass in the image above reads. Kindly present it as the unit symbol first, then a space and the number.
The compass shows ° 340
